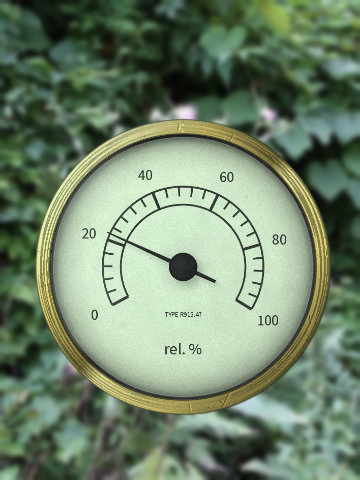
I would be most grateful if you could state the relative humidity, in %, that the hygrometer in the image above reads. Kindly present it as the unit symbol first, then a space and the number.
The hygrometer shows % 22
